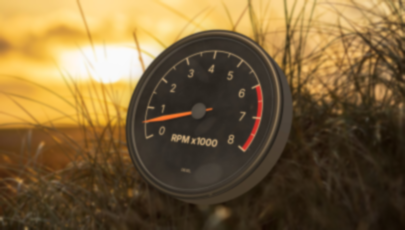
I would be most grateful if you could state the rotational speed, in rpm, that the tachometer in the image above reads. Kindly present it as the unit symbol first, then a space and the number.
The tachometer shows rpm 500
